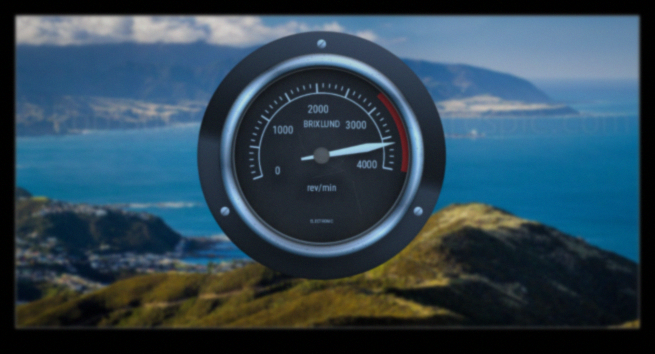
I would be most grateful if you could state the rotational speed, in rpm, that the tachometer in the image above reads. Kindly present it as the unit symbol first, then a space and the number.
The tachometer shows rpm 3600
